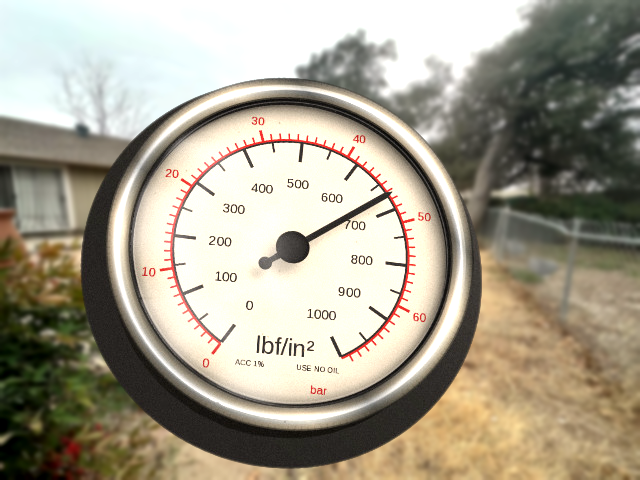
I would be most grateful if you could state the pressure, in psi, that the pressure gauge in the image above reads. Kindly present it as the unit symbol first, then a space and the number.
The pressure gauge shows psi 675
